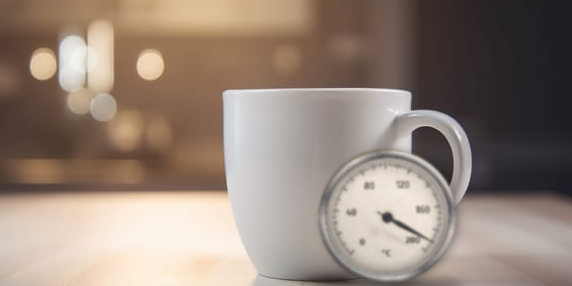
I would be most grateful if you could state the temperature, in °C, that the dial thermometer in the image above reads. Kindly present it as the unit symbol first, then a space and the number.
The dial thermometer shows °C 190
